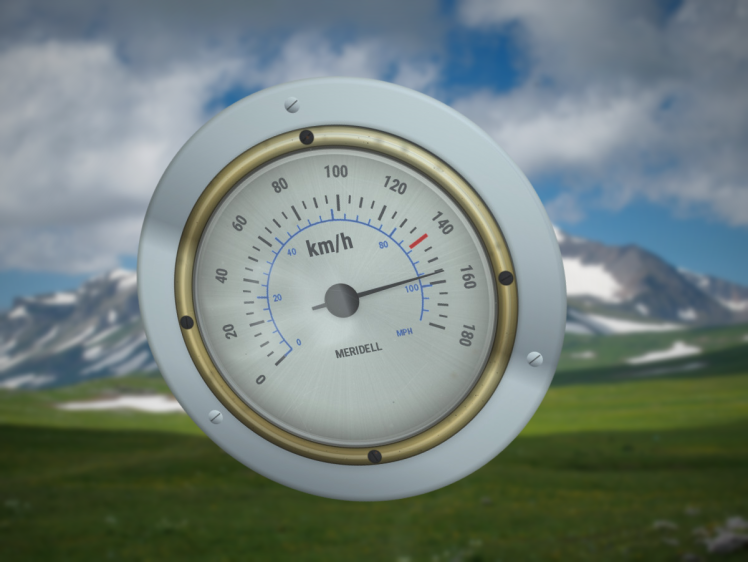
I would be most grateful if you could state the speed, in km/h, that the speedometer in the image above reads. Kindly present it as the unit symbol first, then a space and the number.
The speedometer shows km/h 155
